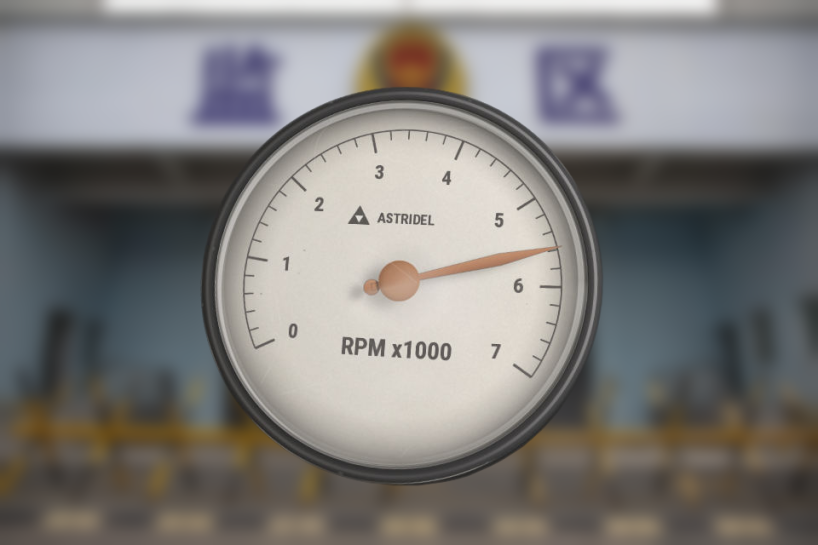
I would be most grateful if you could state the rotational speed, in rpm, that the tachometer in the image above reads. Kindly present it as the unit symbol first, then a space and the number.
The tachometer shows rpm 5600
